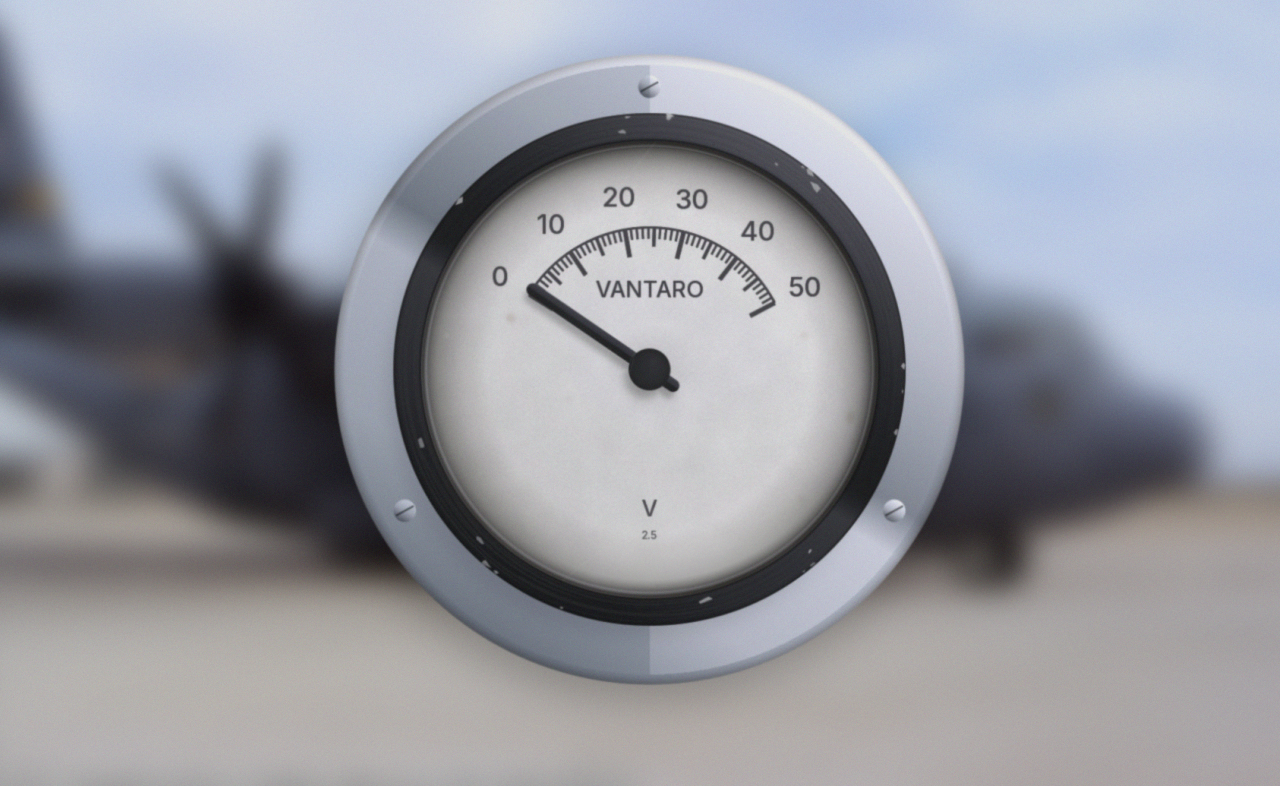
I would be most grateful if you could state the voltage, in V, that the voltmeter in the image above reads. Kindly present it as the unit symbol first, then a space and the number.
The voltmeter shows V 1
